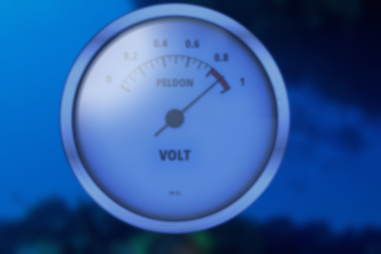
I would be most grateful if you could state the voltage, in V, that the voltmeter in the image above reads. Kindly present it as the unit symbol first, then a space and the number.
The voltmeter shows V 0.9
